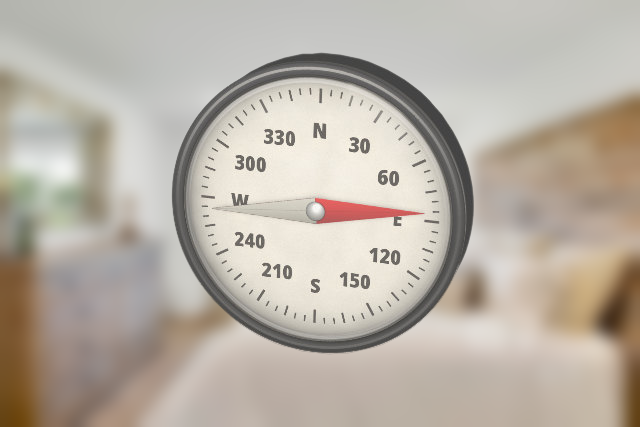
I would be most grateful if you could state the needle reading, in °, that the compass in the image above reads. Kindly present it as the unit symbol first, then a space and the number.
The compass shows ° 85
